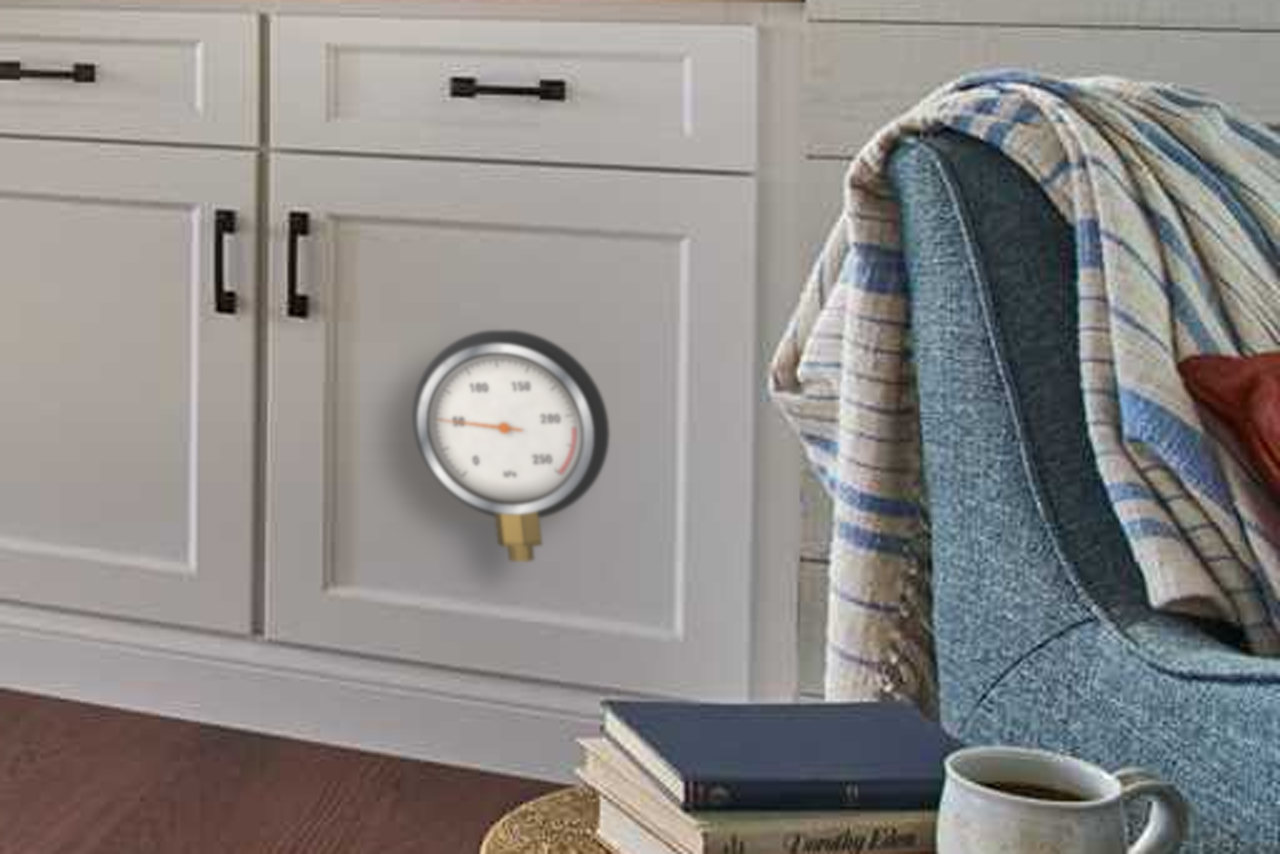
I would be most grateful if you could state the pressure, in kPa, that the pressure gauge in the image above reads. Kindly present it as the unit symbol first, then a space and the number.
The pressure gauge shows kPa 50
